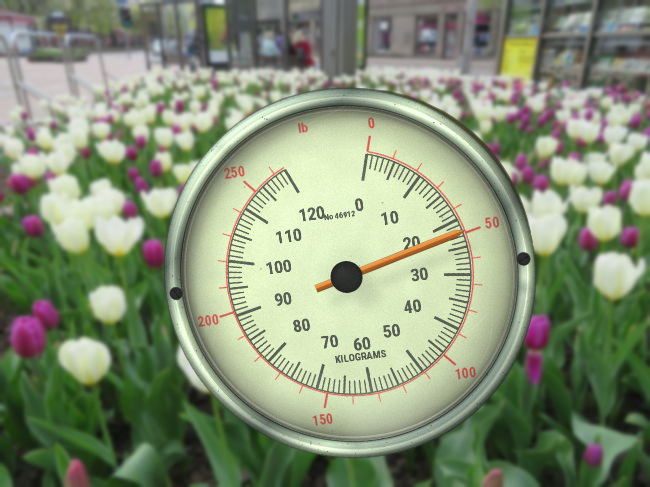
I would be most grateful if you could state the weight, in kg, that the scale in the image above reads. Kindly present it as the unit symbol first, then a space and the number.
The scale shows kg 22
